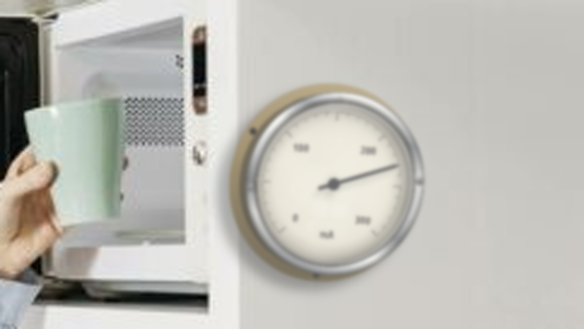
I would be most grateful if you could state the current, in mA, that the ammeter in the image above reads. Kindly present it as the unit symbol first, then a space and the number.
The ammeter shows mA 230
